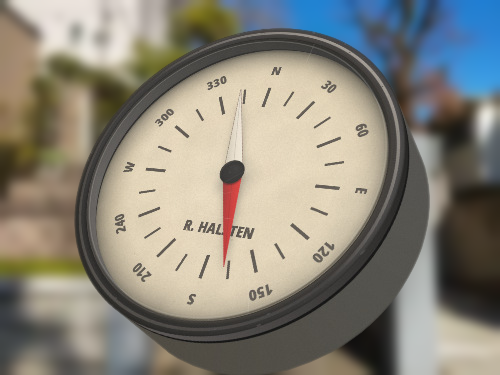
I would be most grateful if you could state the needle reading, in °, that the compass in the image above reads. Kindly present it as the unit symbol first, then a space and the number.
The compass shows ° 165
